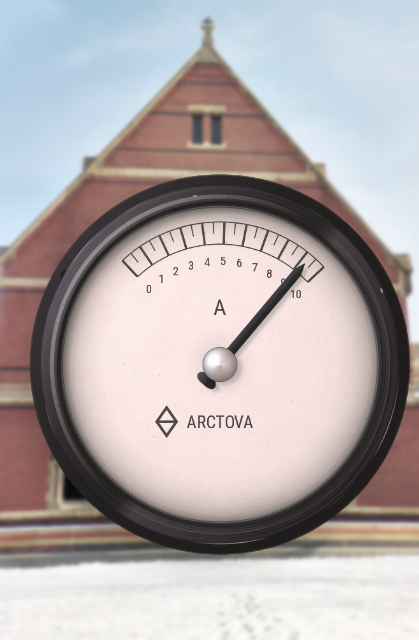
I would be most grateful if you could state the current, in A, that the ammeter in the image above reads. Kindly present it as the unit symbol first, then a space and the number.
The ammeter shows A 9.25
